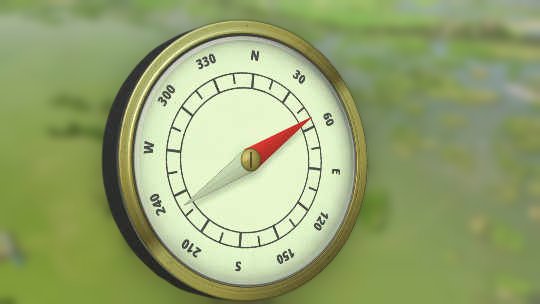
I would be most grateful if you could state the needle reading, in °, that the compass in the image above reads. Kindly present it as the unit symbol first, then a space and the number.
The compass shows ° 52.5
